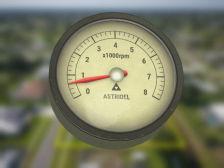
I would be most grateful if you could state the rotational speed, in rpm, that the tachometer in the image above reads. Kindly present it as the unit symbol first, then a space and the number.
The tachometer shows rpm 600
